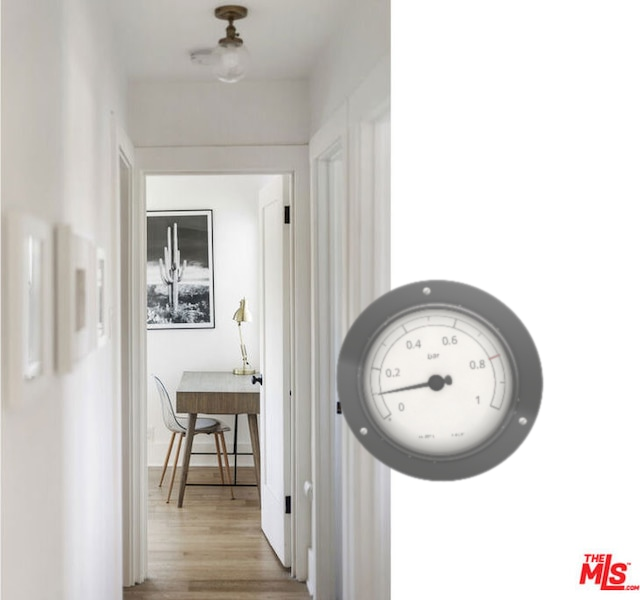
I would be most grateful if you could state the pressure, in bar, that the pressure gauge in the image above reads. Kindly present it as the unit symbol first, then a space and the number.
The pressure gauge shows bar 0.1
